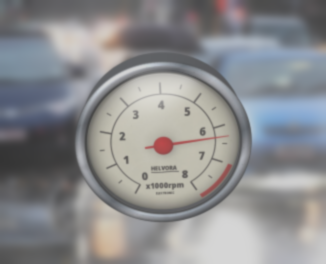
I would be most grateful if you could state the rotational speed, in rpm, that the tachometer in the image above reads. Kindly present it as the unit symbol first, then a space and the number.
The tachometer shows rpm 6250
